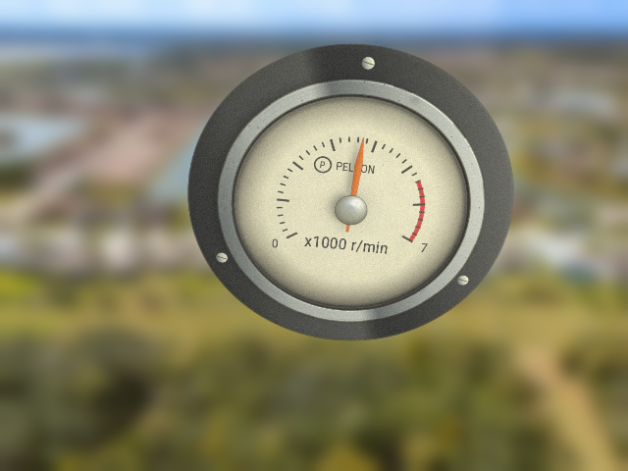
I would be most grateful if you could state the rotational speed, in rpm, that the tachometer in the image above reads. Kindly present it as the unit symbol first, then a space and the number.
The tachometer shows rpm 3700
